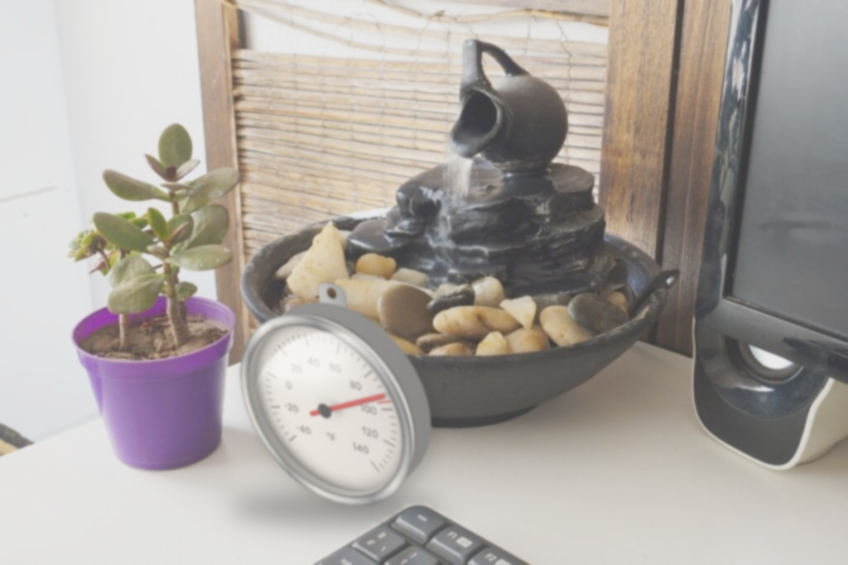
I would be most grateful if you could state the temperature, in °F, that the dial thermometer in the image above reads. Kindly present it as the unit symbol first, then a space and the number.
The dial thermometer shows °F 92
